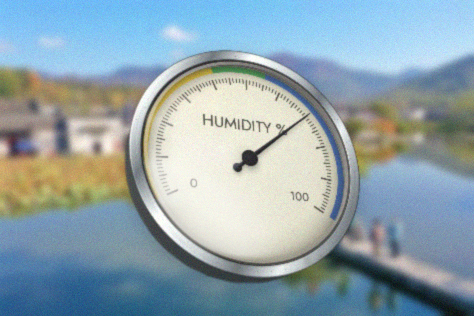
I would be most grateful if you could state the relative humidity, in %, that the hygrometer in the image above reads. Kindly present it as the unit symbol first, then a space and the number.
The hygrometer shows % 70
